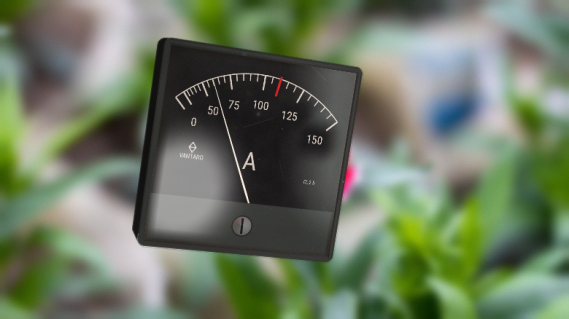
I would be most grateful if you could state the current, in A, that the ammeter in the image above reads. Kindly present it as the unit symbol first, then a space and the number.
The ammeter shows A 60
